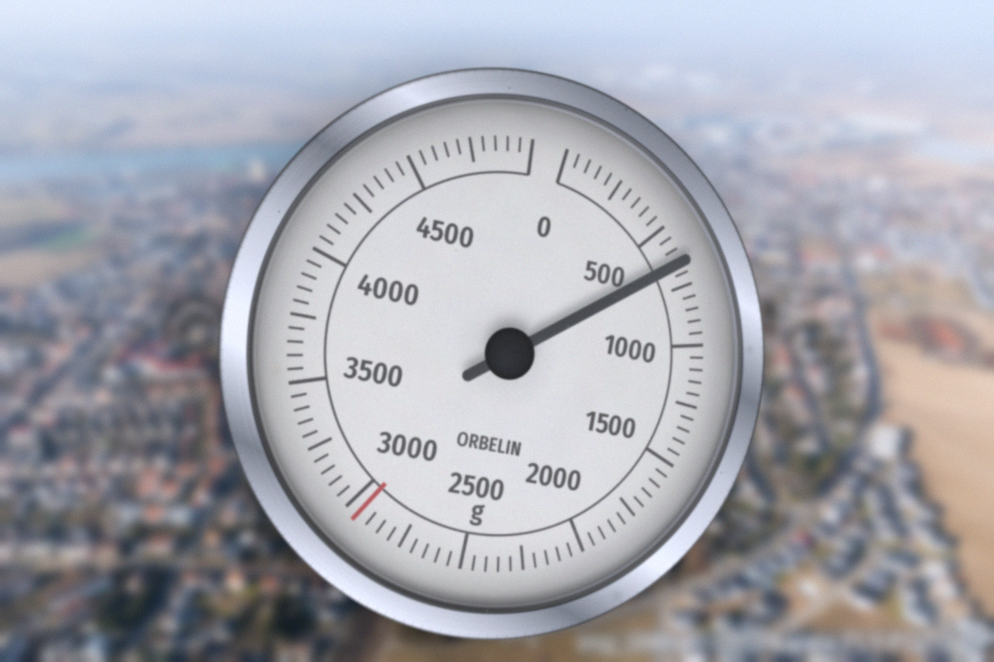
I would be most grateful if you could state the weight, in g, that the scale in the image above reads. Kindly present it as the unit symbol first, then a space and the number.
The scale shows g 650
